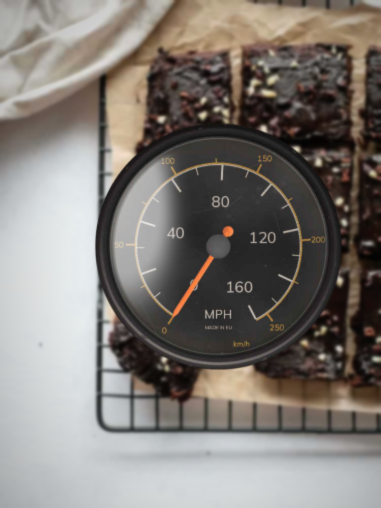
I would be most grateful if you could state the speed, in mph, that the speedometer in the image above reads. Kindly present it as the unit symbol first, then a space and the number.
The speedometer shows mph 0
